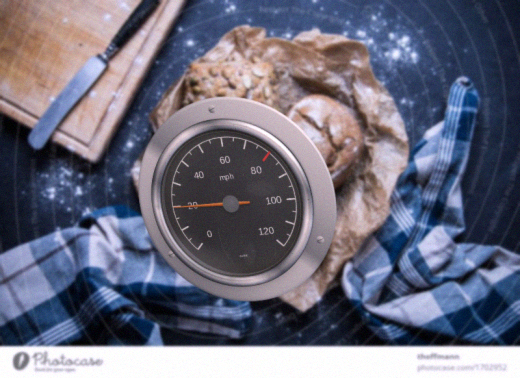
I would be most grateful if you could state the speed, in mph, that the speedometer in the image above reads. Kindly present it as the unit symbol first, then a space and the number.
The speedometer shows mph 20
